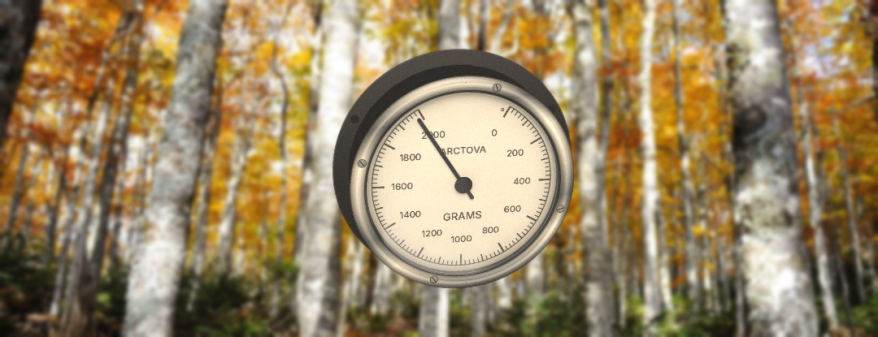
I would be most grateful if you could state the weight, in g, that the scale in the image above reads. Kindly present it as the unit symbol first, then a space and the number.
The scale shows g 1980
